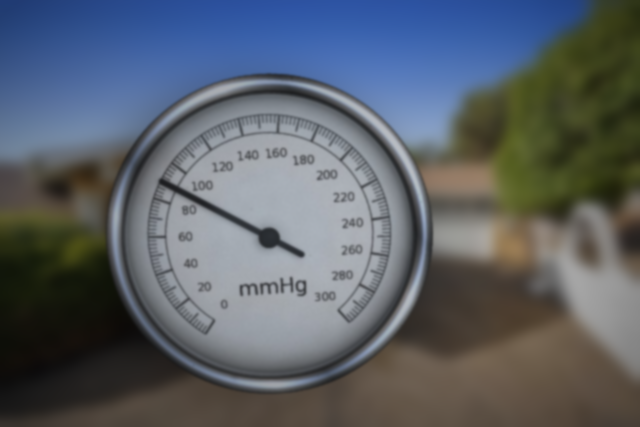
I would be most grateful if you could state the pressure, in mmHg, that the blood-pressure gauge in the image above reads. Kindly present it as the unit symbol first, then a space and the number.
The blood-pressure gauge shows mmHg 90
